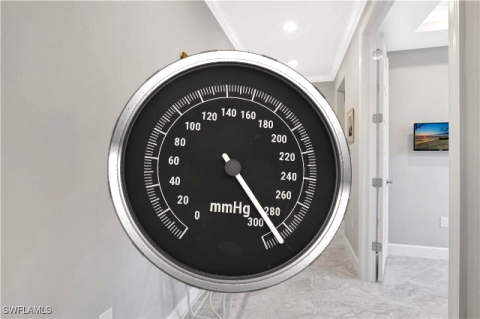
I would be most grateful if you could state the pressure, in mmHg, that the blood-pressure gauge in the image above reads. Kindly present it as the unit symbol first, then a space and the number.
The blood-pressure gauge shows mmHg 290
